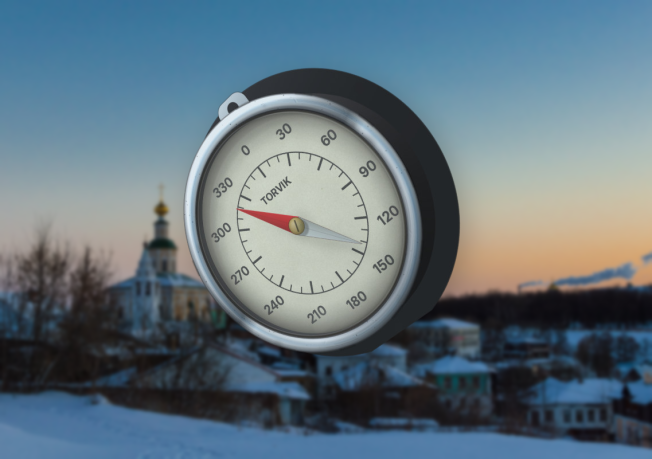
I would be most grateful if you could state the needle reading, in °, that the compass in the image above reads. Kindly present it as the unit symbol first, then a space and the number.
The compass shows ° 320
